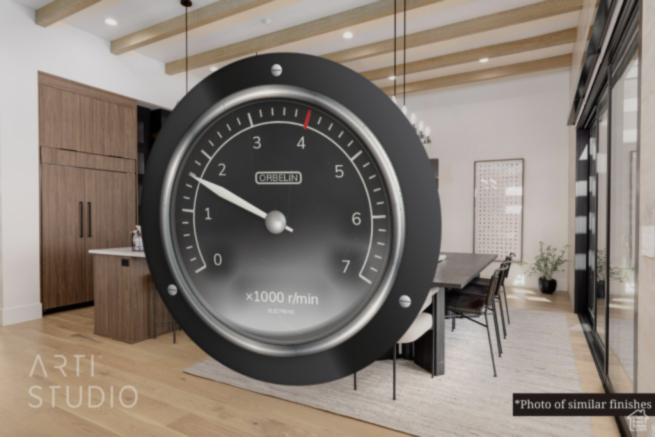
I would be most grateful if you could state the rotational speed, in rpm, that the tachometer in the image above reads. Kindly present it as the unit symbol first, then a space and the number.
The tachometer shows rpm 1600
